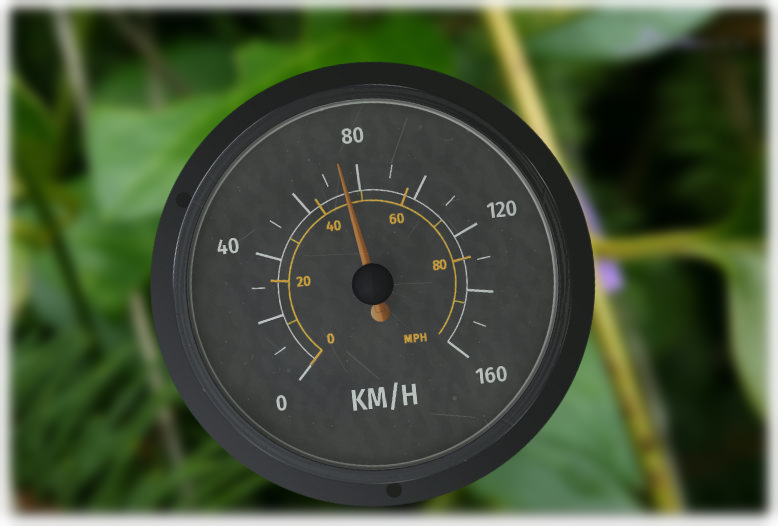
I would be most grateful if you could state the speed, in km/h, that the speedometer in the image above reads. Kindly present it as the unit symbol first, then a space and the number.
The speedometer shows km/h 75
